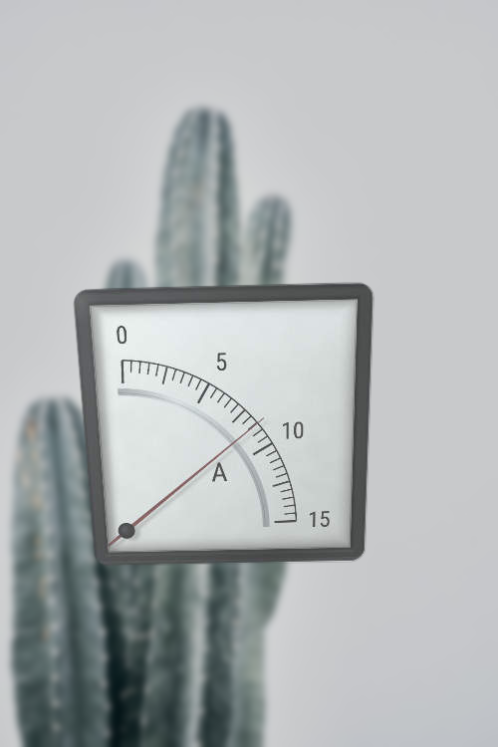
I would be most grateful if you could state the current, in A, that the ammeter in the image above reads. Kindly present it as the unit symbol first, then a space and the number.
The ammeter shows A 8.5
